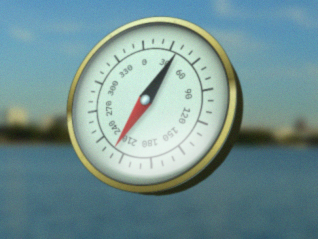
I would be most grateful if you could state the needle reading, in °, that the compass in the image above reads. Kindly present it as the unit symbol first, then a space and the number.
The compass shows ° 220
